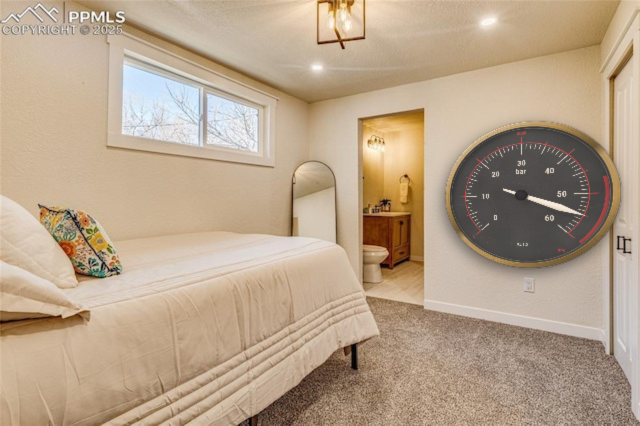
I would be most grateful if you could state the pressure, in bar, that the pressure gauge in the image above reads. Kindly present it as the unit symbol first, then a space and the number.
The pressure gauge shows bar 55
